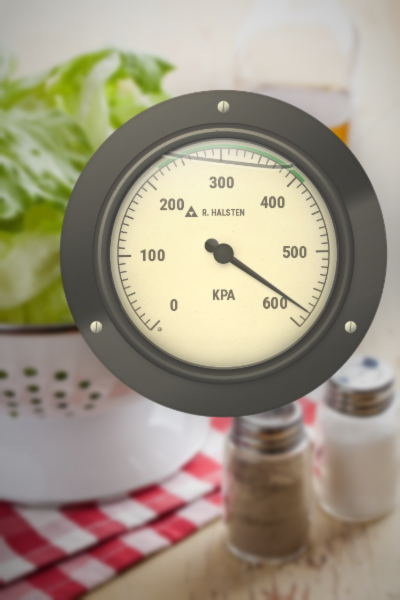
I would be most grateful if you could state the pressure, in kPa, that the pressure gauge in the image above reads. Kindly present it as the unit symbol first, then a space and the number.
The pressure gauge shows kPa 580
